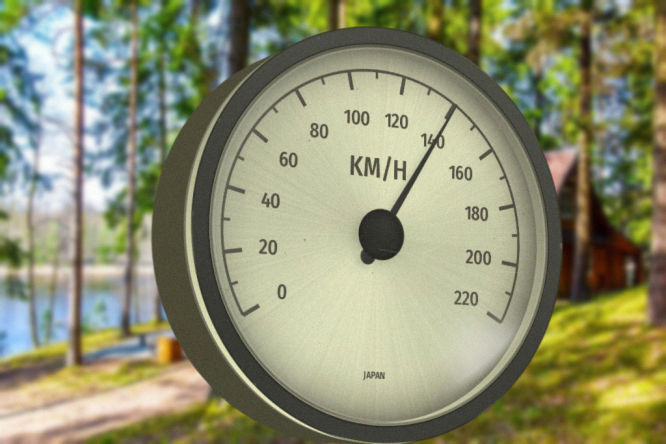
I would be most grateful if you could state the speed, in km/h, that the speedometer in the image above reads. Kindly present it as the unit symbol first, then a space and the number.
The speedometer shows km/h 140
